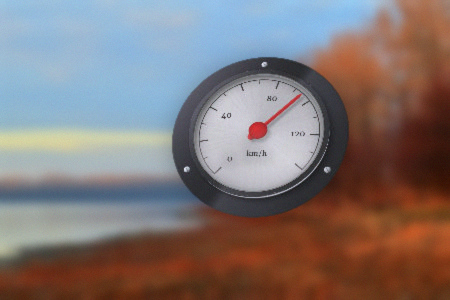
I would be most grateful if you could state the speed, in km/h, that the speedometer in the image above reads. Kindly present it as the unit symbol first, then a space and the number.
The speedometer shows km/h 95
